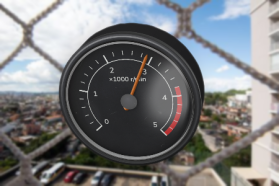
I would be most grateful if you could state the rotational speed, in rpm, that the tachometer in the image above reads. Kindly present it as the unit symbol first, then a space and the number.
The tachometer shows rpm 2900
